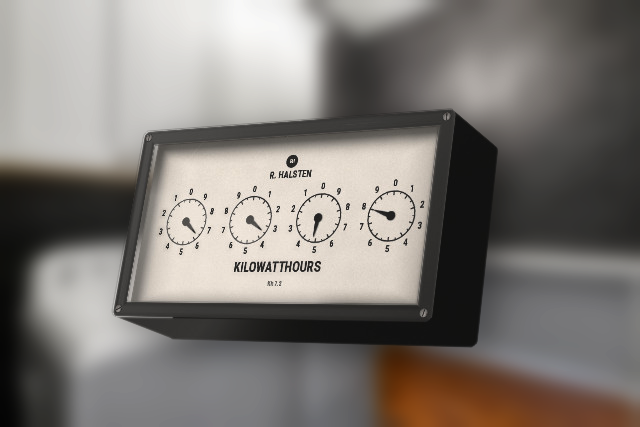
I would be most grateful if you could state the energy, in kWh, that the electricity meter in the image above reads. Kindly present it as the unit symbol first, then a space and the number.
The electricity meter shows kWh 6348
